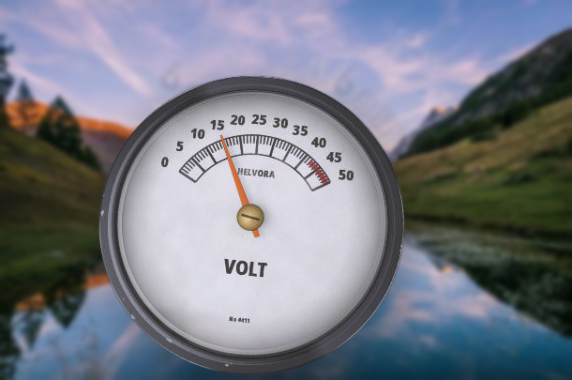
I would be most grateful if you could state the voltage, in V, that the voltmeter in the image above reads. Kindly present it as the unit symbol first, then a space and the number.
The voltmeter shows V 15
